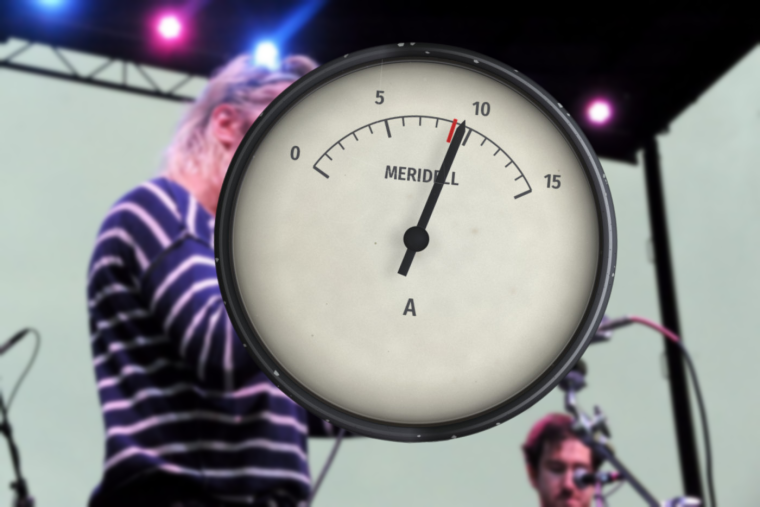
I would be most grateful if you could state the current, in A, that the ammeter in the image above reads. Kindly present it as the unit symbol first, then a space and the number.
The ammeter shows A 9.5
